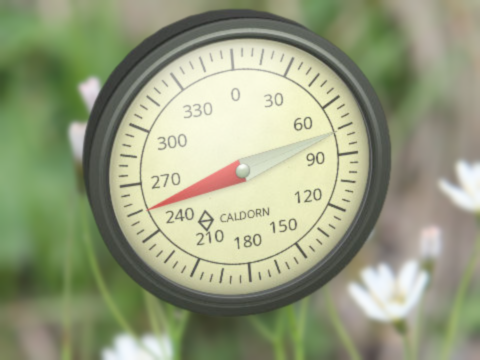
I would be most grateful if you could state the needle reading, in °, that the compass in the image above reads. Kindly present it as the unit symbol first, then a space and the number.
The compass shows ° 255
